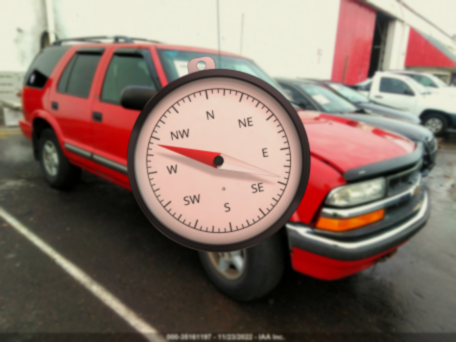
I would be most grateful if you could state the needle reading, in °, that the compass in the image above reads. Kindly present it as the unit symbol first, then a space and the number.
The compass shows ° 295
